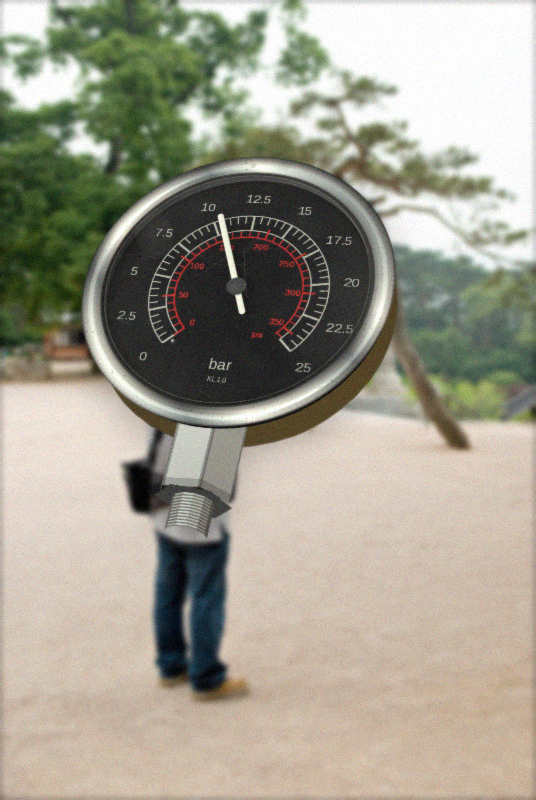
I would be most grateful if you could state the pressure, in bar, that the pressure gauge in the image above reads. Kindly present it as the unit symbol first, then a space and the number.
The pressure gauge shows bar 10.5
